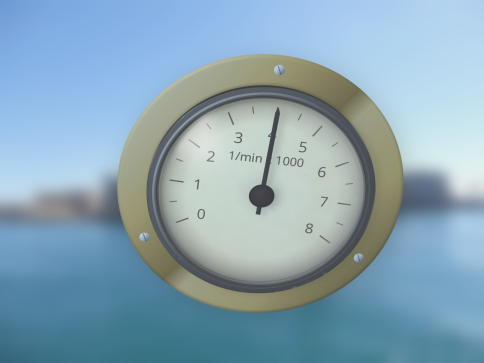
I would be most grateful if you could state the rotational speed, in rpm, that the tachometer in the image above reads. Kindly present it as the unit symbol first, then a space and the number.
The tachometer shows rpm 4000
